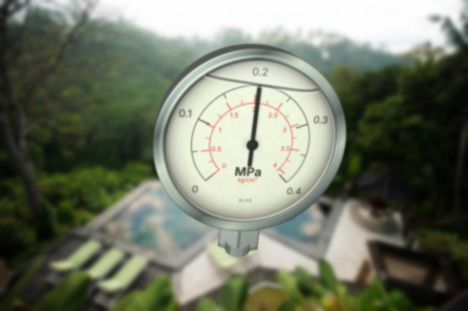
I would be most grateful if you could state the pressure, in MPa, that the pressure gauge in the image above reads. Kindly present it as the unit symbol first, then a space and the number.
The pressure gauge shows MPa 0.2
